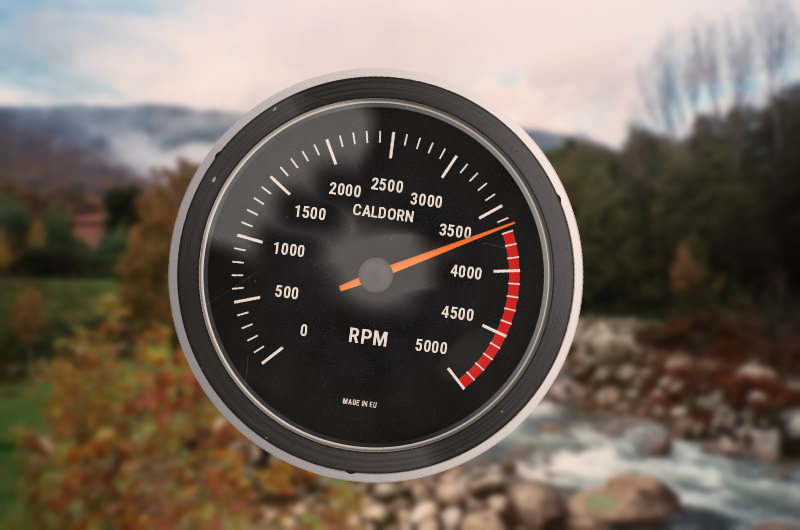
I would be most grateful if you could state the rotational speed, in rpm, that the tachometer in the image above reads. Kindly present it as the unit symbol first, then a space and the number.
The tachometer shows rpm 3650
